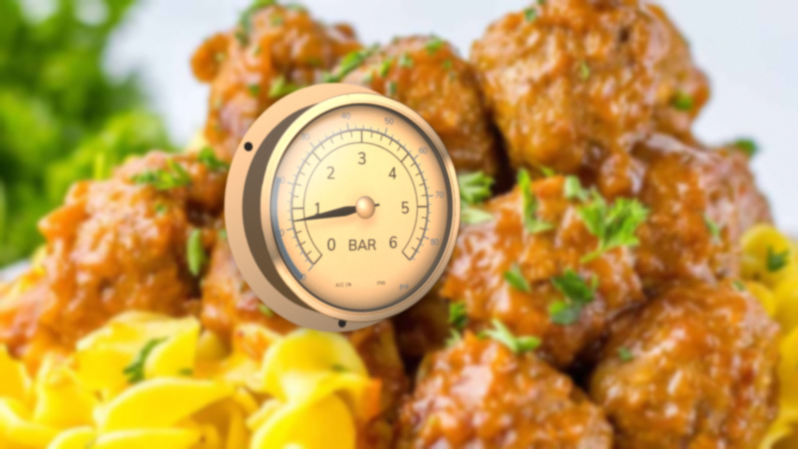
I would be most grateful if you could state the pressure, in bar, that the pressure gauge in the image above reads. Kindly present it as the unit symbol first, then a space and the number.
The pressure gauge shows bar 0.8
